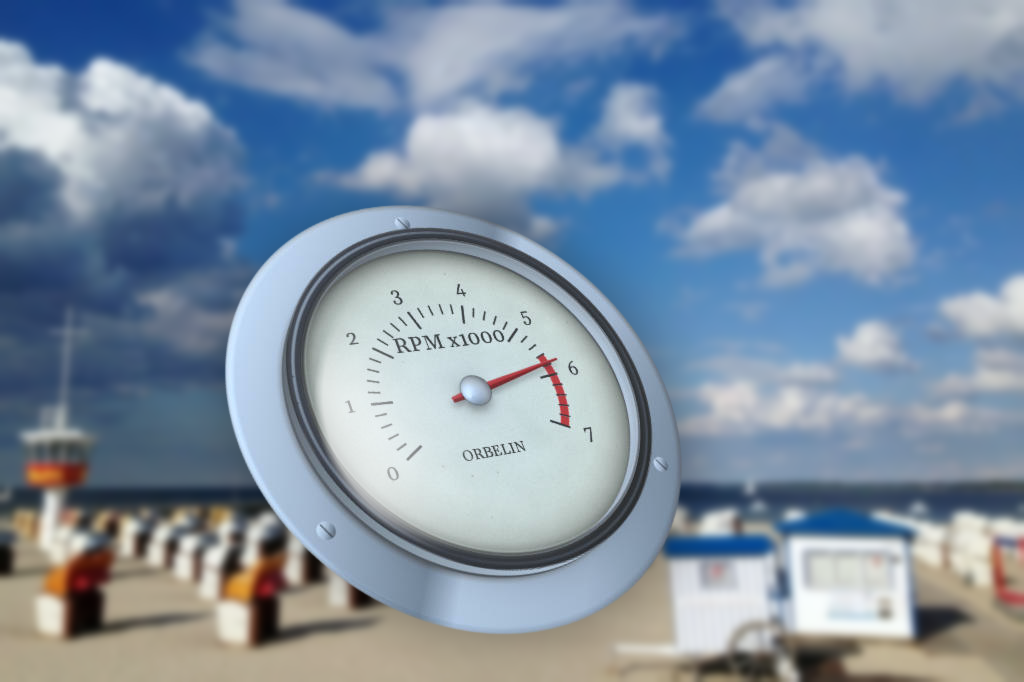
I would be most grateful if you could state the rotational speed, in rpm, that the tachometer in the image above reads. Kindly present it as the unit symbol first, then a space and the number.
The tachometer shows rpm 5800
